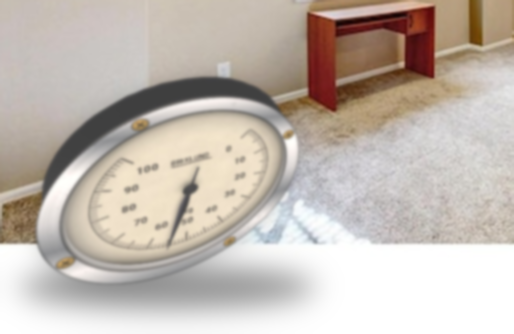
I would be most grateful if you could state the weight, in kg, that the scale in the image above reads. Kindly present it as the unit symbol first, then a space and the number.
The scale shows kg 55
